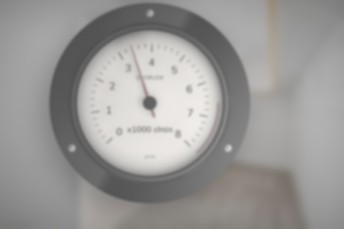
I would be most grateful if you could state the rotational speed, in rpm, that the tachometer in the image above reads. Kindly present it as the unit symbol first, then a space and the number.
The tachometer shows rpm 3400
